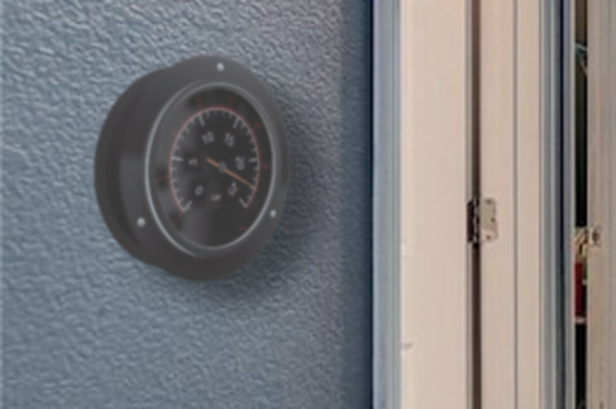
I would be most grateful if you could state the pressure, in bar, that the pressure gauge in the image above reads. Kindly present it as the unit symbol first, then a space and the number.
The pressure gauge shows bar 23
